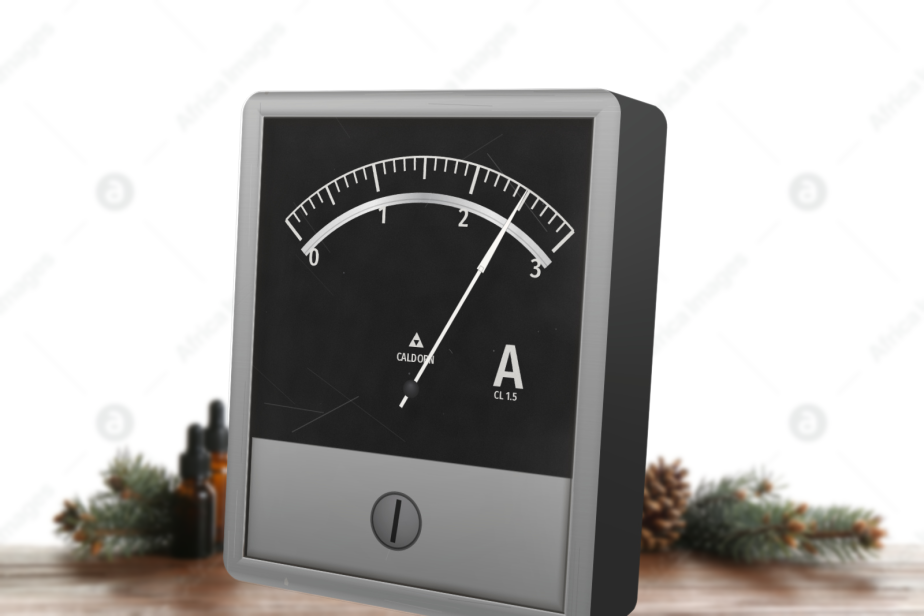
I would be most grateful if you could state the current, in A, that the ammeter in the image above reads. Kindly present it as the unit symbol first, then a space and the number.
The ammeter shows A 2.5
